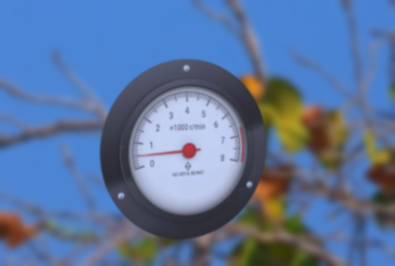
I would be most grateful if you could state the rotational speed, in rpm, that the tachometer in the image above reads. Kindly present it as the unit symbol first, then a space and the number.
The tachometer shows rpm 500
